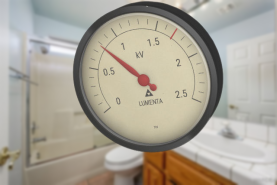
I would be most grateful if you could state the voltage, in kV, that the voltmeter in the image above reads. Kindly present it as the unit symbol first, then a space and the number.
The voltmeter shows kV 0.8
